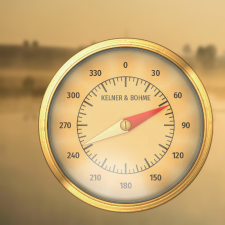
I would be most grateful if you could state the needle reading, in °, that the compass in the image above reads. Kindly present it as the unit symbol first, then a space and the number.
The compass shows ° 65
